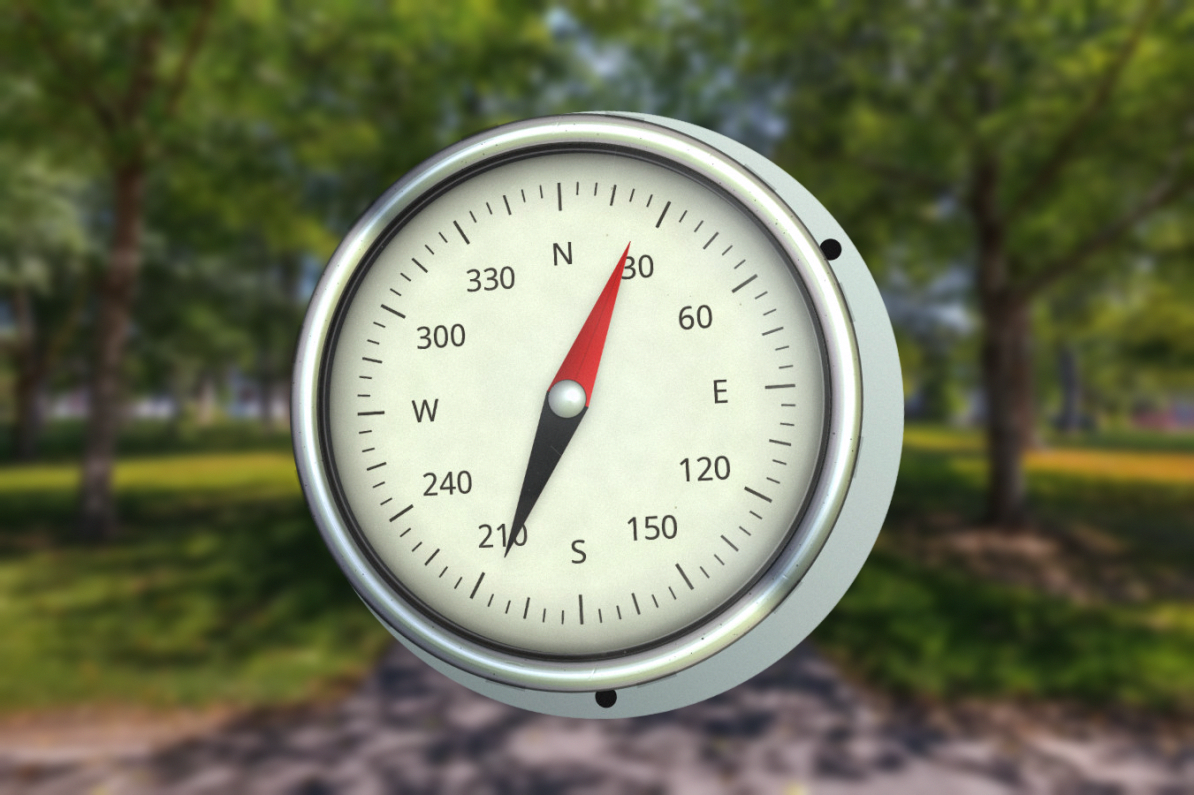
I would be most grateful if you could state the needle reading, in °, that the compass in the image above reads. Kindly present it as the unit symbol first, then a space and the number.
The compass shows ° 25
